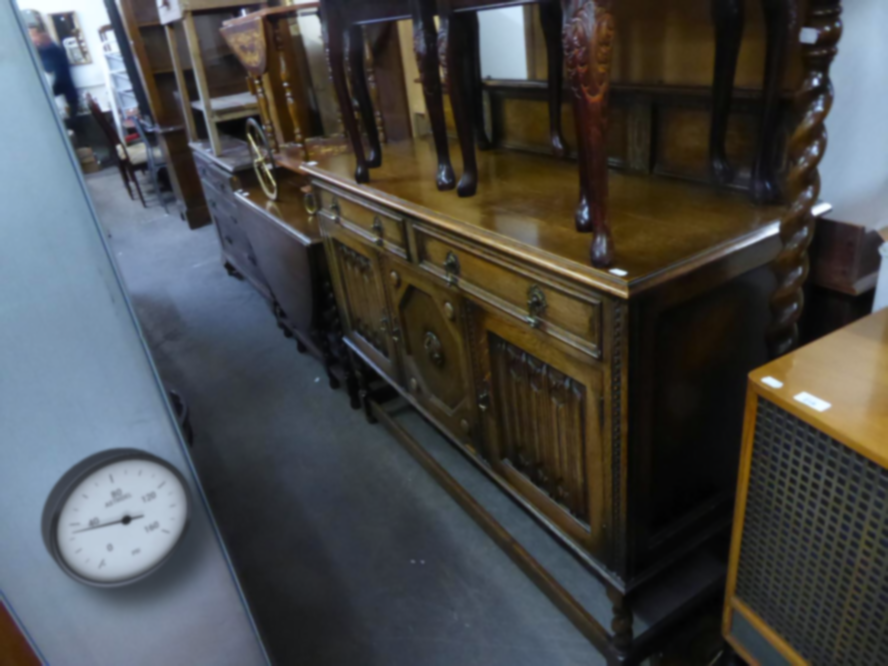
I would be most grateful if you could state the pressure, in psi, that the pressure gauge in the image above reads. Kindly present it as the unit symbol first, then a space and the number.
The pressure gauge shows psi 35
